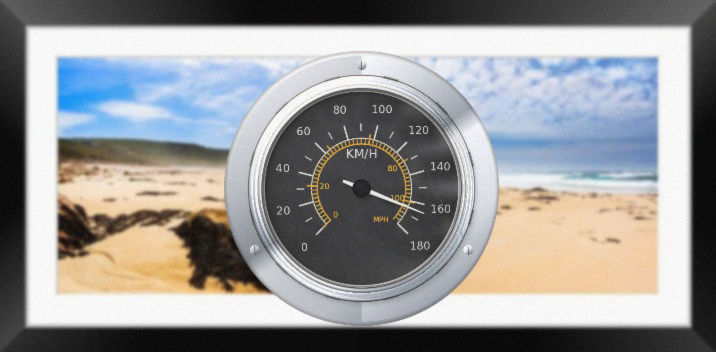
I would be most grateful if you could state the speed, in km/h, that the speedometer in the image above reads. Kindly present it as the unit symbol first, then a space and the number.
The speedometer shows km/h 165
